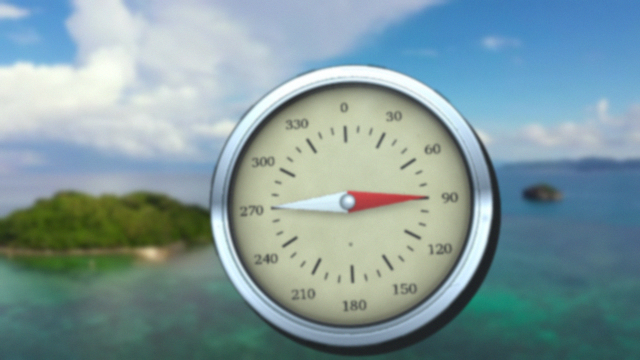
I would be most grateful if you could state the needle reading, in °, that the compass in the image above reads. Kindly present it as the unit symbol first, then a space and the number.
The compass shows ° 90
